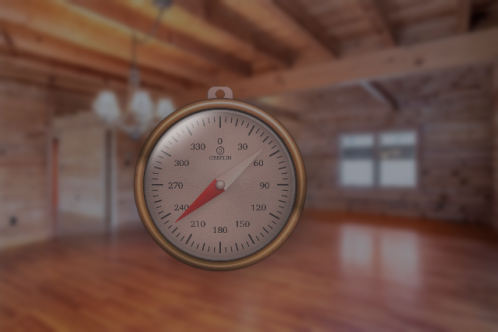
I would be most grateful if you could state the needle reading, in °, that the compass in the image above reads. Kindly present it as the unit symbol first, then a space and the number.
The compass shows ° 230
